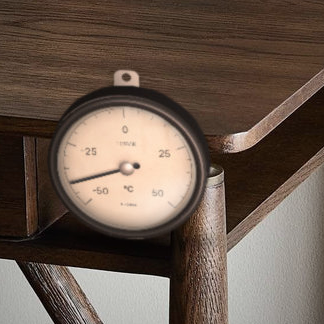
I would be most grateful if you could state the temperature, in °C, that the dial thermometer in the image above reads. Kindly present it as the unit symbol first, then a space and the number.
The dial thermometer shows °C -40
